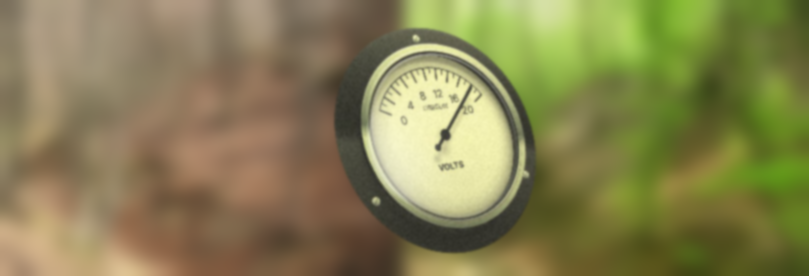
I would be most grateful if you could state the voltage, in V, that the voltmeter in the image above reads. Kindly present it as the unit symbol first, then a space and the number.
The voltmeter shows V 18
